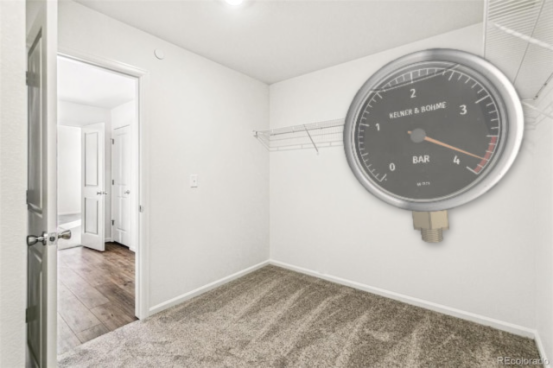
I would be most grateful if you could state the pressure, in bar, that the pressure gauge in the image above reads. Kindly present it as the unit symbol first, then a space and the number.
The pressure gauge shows bar 3.8
